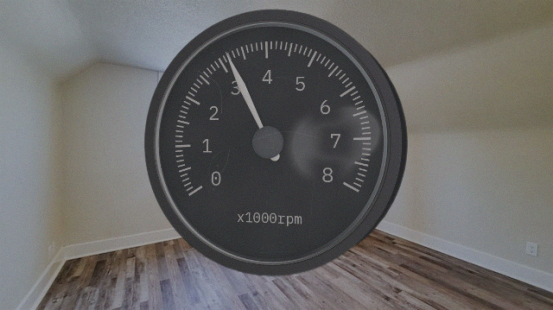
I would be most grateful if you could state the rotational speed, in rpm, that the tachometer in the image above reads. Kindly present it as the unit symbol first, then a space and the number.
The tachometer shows rpm 3200
